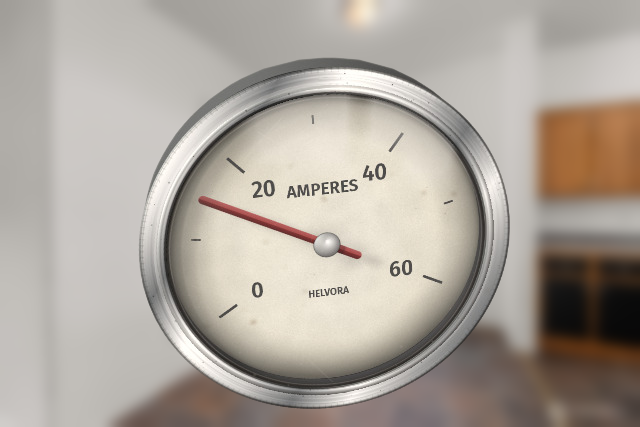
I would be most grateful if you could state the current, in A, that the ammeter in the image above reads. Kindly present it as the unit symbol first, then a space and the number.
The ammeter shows A 15
